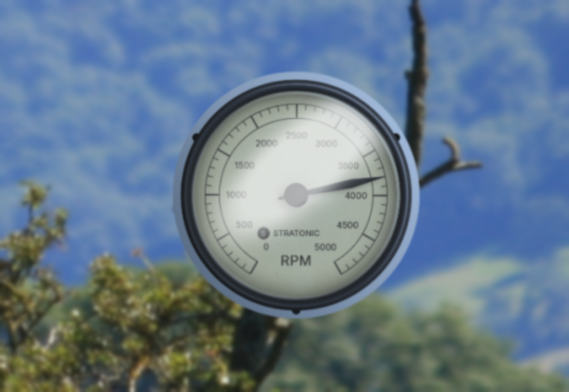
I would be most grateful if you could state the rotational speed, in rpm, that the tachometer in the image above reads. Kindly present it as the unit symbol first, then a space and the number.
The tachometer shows rpm 3800
